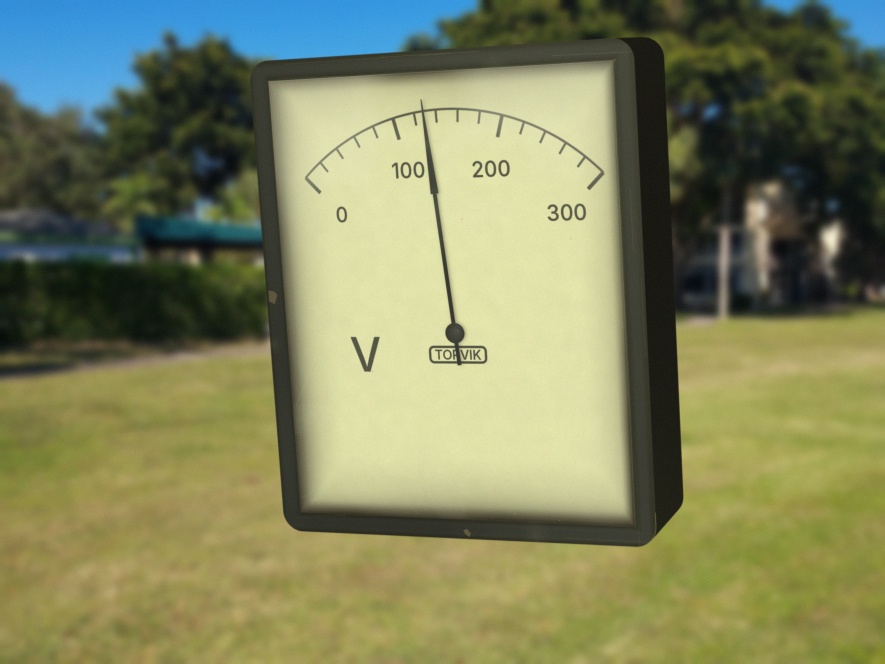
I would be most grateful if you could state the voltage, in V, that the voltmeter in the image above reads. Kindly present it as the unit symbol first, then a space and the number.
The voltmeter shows V 130
